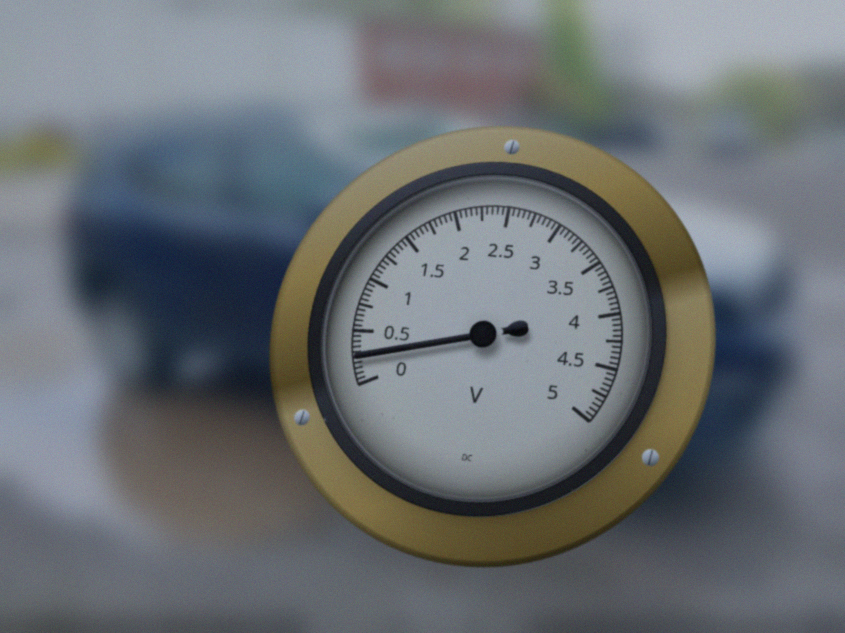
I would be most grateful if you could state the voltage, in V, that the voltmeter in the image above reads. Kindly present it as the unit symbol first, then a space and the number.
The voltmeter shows V 0.25
